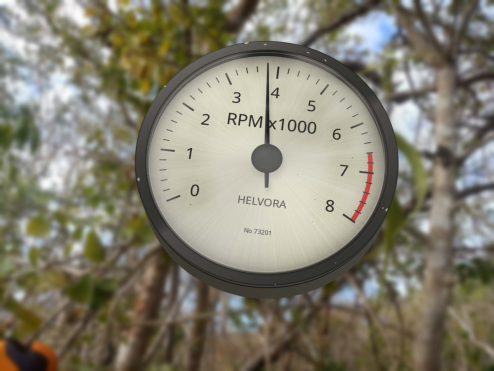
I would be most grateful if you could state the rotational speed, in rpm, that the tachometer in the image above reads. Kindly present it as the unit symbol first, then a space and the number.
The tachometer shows rpm 3800
